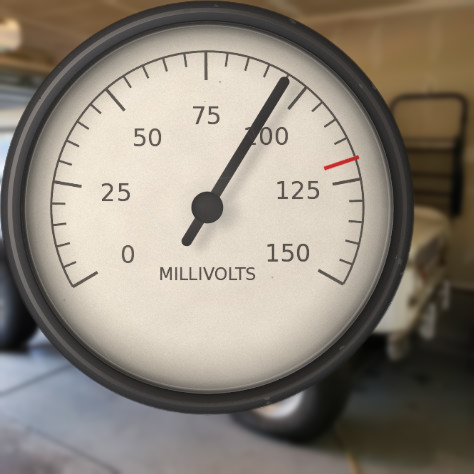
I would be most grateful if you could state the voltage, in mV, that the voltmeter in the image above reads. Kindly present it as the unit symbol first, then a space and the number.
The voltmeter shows mV 95
